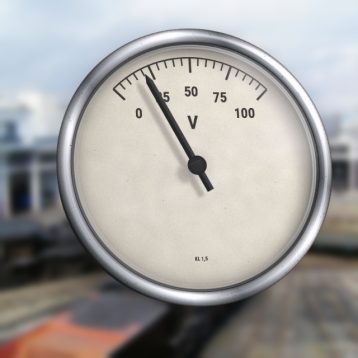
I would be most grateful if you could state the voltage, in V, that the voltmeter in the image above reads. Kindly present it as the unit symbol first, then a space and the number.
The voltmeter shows V 20
